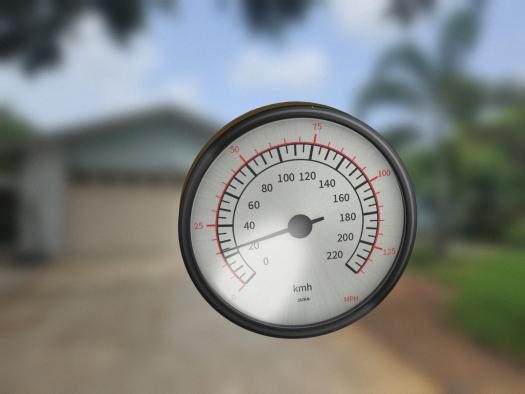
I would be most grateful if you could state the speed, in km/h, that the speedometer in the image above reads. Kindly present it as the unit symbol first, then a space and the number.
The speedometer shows km/h 25
